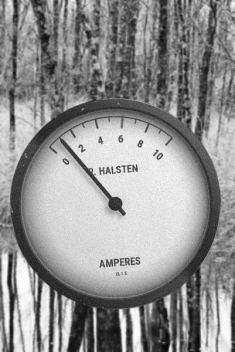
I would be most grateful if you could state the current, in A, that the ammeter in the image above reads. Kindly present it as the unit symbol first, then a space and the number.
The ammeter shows A 1
